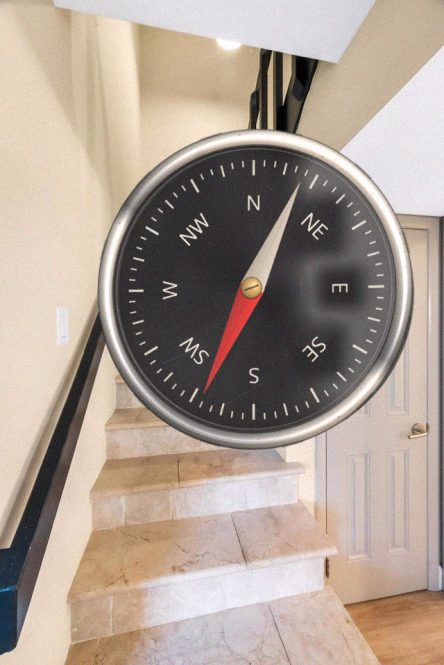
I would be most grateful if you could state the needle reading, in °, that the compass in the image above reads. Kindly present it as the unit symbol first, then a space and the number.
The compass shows ° 205
